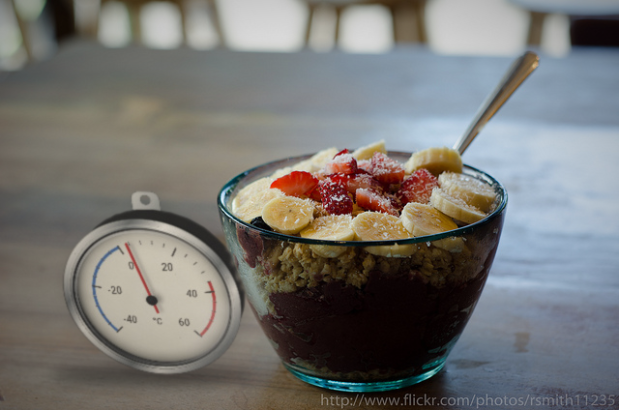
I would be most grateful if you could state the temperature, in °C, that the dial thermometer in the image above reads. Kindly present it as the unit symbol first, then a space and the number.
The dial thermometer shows °C 4
